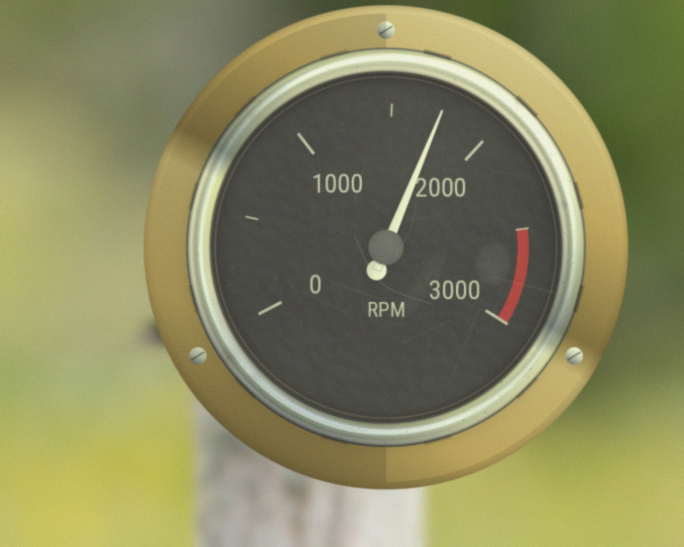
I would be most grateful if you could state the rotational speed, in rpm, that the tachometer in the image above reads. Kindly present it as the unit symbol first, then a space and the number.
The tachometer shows rpm 1750
